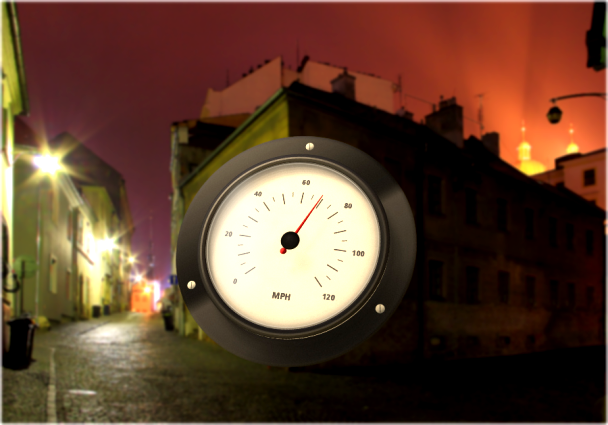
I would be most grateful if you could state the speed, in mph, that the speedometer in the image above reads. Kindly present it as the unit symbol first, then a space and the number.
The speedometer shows mph 70
